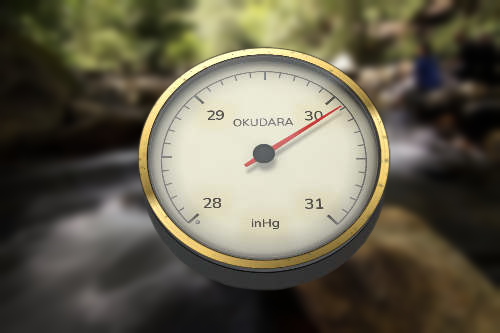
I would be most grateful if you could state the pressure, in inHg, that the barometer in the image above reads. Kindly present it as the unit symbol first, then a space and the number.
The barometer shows inHg 30.1
